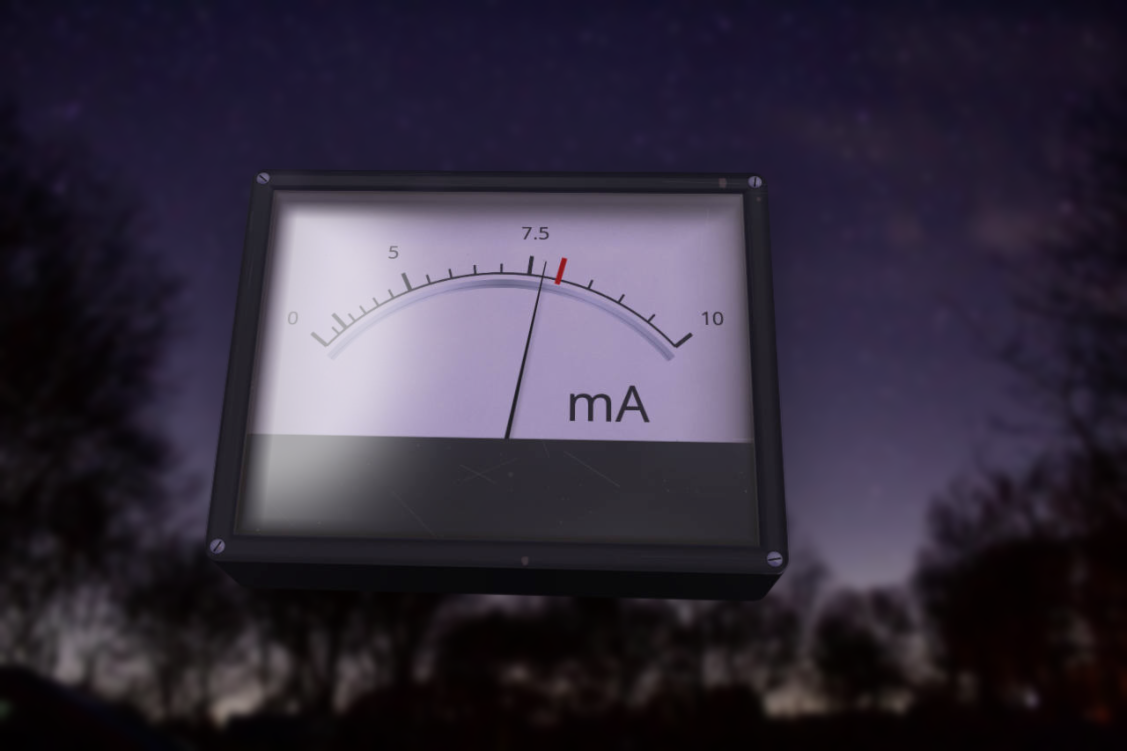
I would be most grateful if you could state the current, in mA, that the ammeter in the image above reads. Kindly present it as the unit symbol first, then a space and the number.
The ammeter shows mA 7.75
